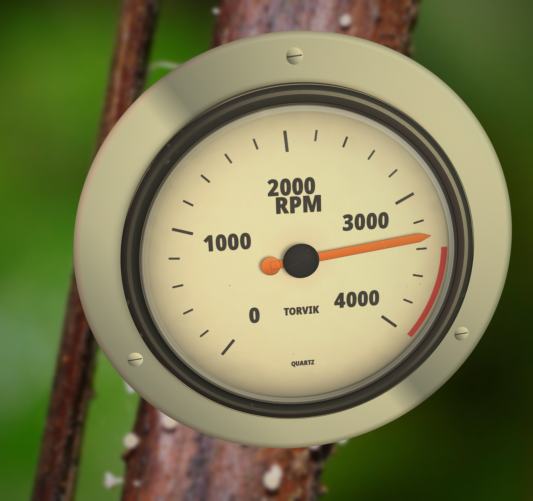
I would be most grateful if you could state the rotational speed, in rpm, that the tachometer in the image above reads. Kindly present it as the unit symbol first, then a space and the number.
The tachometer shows rpm 3300
